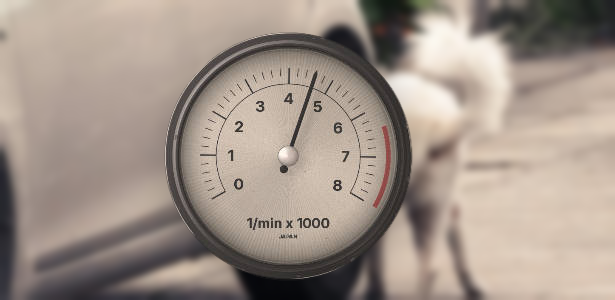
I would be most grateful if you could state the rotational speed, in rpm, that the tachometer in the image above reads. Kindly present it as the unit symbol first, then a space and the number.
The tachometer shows rpm 4600
